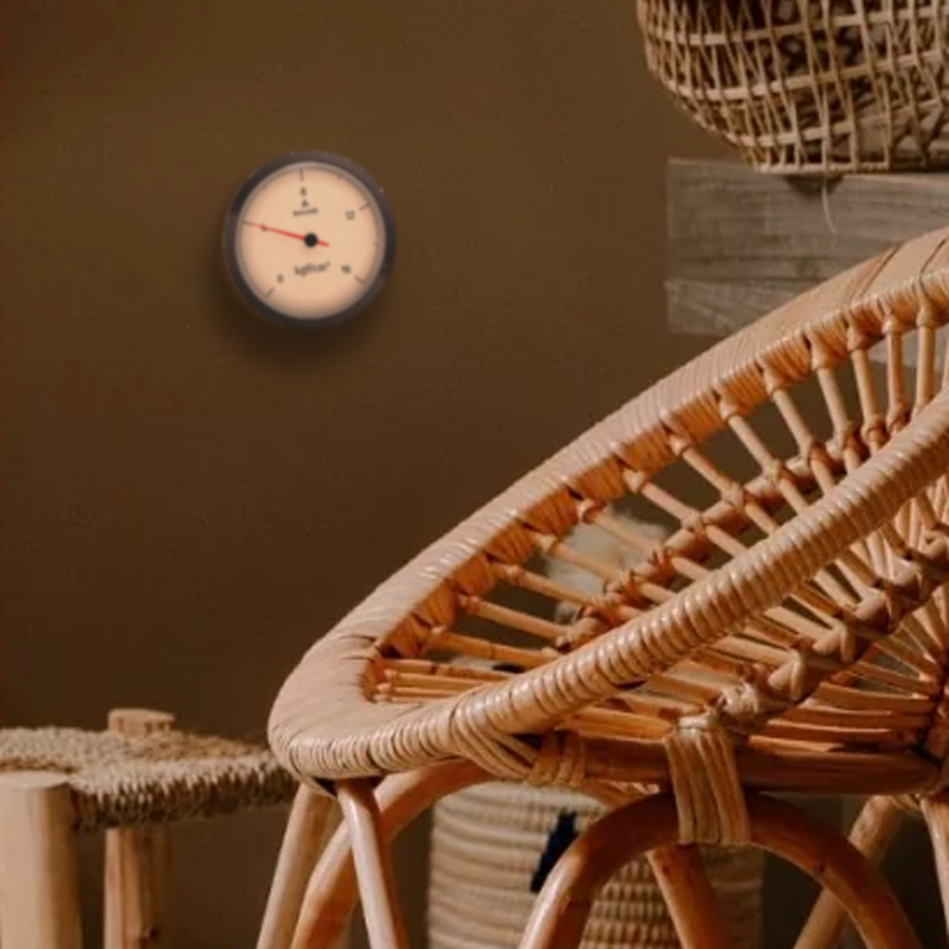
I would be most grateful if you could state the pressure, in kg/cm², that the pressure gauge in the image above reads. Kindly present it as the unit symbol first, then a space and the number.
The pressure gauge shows kg/cm² 4
